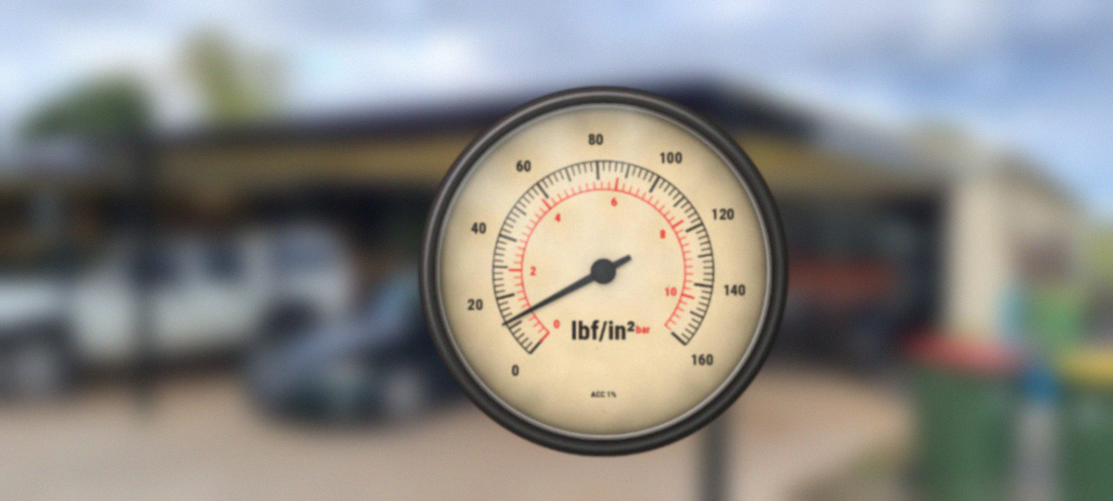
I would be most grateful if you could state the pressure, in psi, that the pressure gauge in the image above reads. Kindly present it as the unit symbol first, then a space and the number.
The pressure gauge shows psi 12
